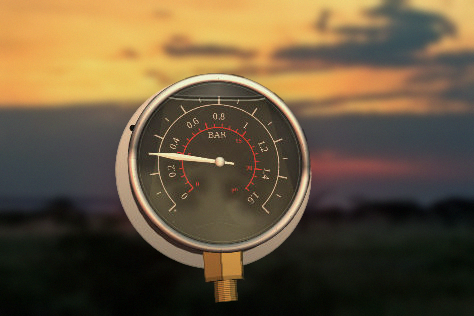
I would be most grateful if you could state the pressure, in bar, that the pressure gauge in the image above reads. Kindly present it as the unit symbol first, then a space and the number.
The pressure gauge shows bar 0.3
